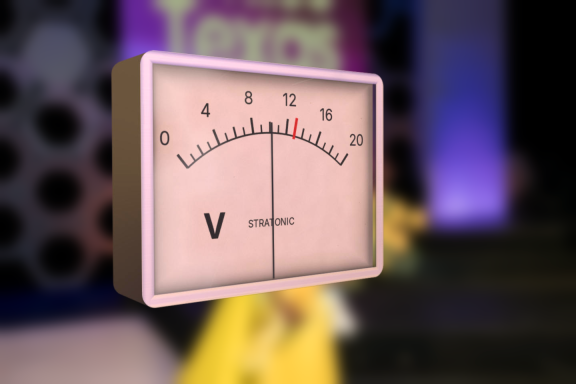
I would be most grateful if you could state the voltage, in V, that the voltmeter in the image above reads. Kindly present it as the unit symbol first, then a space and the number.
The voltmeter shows V 10
